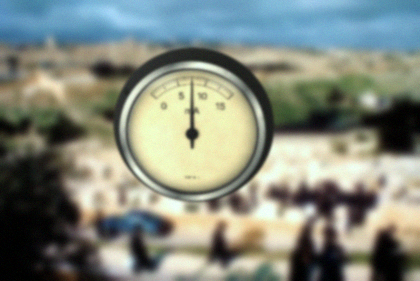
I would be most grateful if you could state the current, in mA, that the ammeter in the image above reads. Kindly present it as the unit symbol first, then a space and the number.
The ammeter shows mA 7.5
